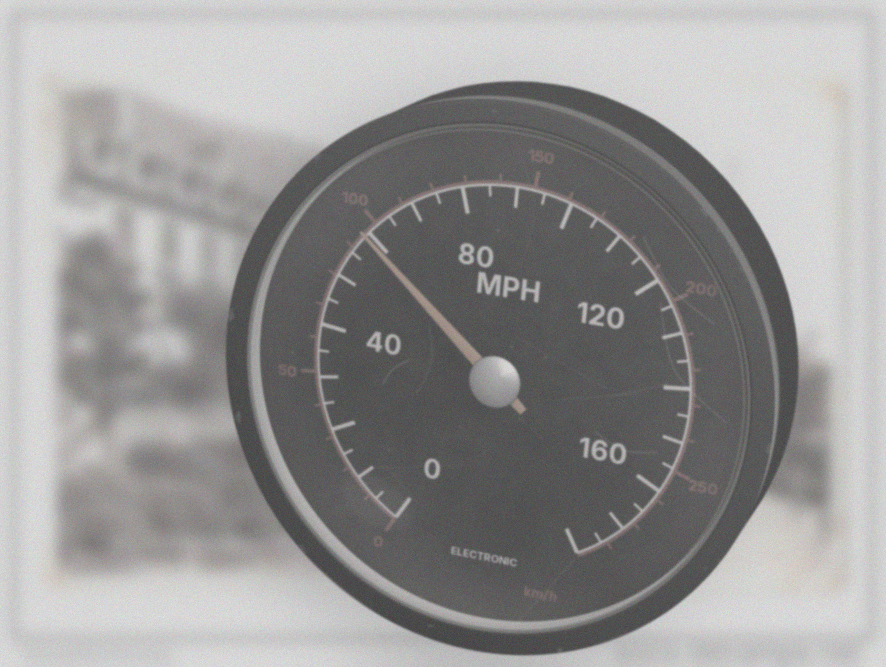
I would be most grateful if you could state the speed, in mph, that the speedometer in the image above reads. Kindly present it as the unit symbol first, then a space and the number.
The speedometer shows mph 60
